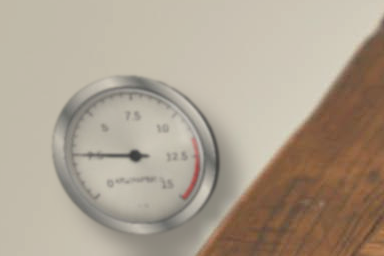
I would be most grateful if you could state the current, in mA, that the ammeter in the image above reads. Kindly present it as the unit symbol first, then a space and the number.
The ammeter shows mA 2.5
